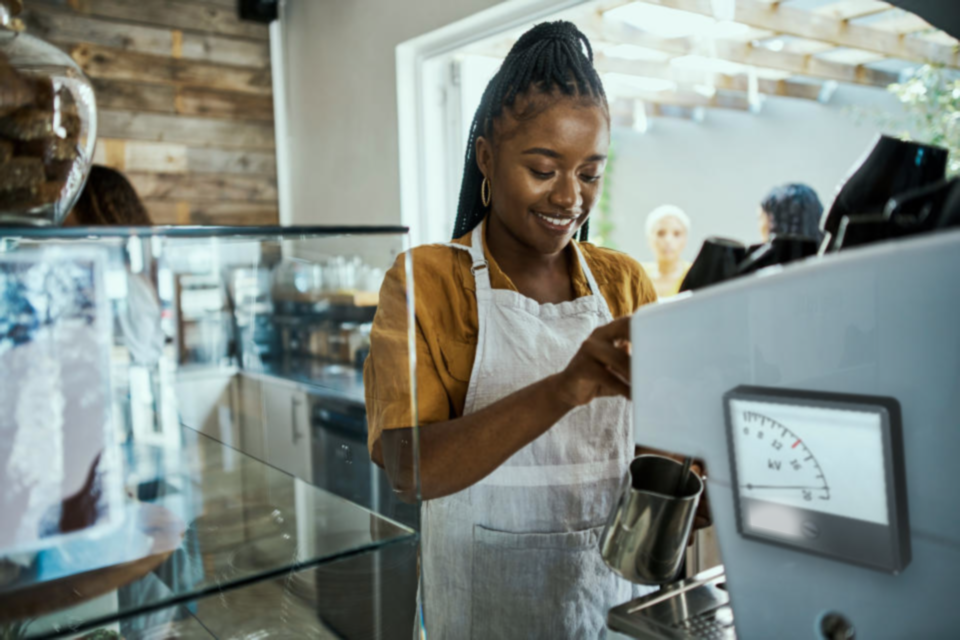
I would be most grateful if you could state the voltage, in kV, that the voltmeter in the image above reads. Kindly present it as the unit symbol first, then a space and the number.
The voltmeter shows kV 19
